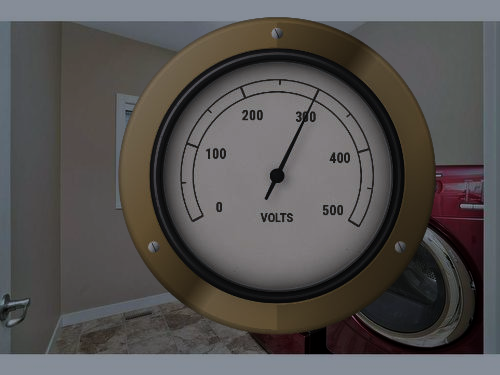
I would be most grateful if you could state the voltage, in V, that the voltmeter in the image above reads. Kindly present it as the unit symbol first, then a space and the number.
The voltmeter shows V 300
